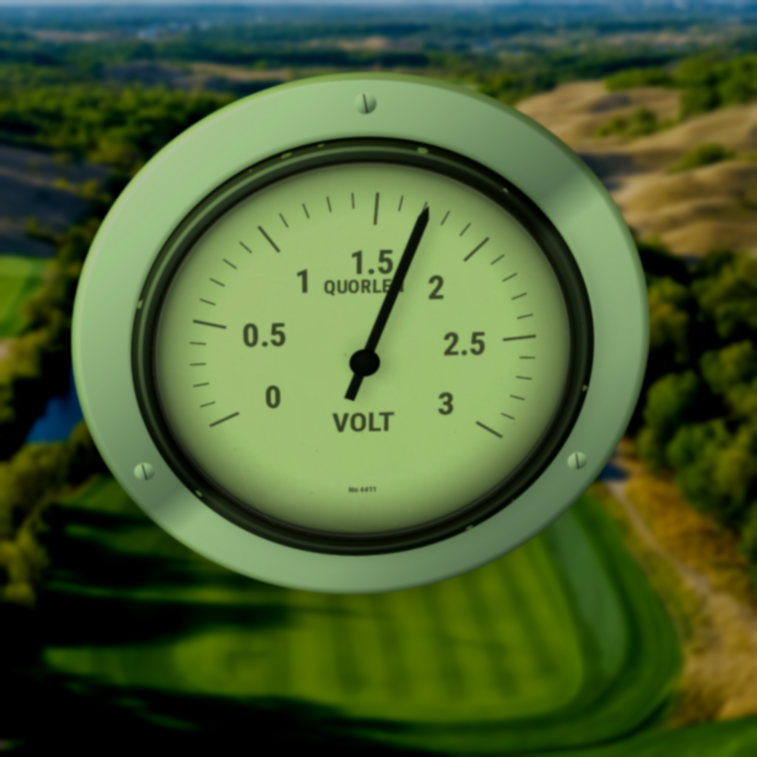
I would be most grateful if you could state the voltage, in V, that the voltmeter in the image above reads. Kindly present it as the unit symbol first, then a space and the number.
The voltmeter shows V 1.7
